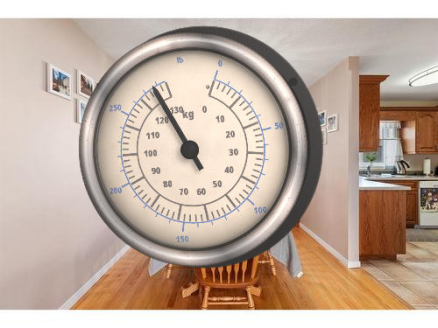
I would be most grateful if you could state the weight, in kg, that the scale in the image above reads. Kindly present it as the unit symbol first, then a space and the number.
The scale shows kg 126
